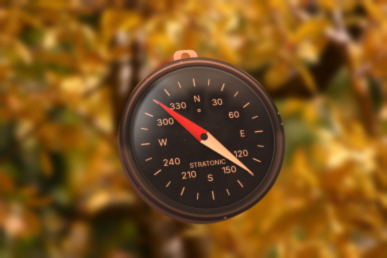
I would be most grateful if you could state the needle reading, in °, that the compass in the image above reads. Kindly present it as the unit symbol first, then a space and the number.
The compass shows ° 315
